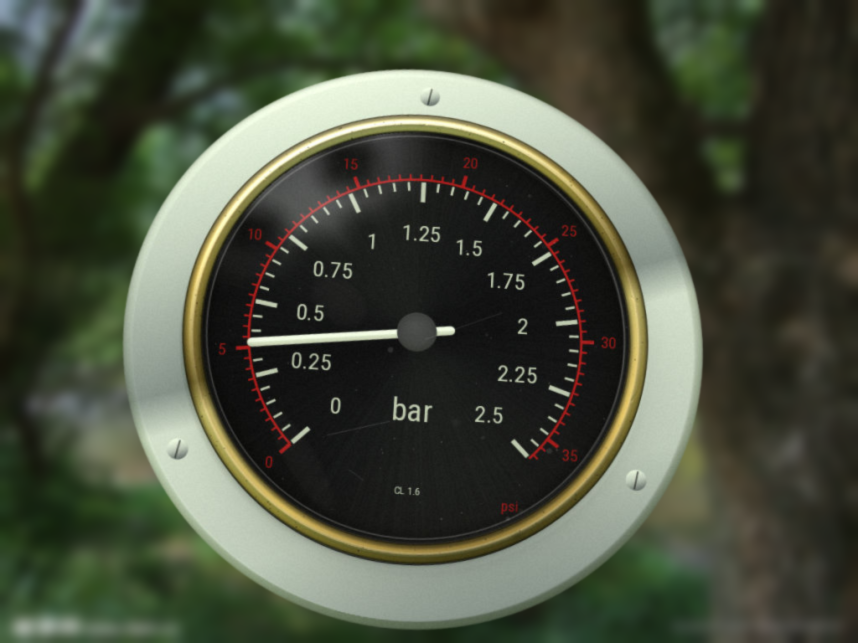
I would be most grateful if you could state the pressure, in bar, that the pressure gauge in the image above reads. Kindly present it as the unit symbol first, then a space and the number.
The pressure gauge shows bar 0.35
